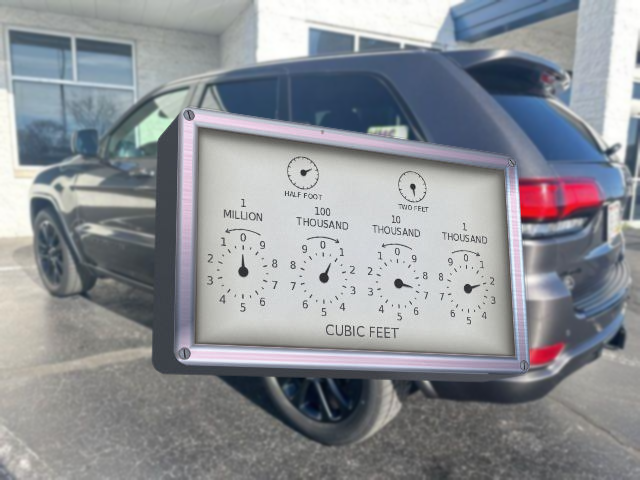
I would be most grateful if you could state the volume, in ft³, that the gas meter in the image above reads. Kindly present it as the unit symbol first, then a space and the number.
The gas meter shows ft³ 7200
